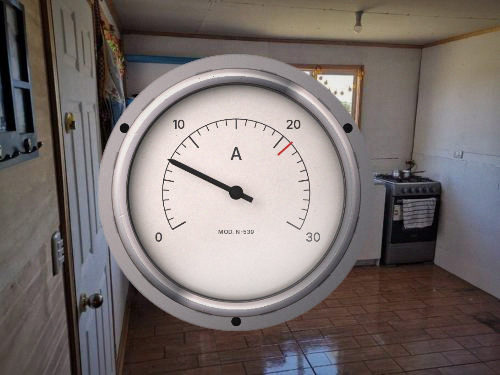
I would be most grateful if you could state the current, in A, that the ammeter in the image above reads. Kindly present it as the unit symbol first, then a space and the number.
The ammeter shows A 7
